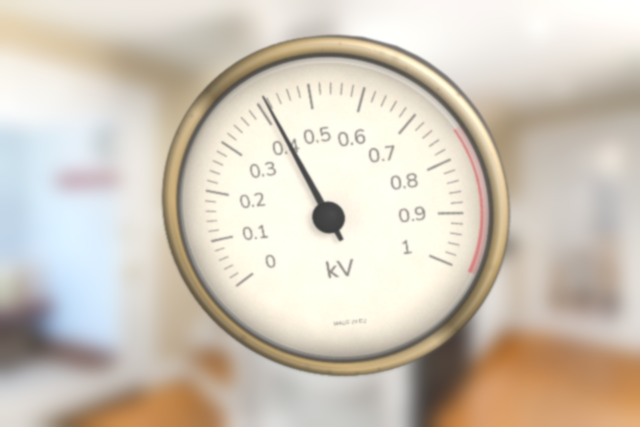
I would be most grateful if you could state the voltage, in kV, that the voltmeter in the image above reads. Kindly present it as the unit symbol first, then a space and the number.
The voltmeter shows kV 0.42
